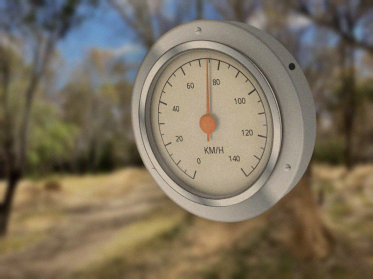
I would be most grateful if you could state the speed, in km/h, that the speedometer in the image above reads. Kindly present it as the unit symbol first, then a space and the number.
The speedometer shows km/h 75
